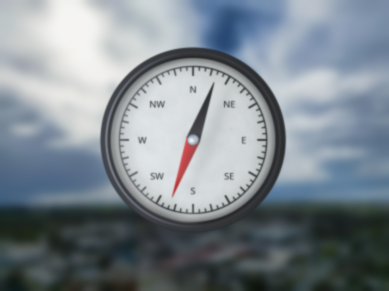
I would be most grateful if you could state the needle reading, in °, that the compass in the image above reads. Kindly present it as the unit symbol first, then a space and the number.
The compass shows ° 200
